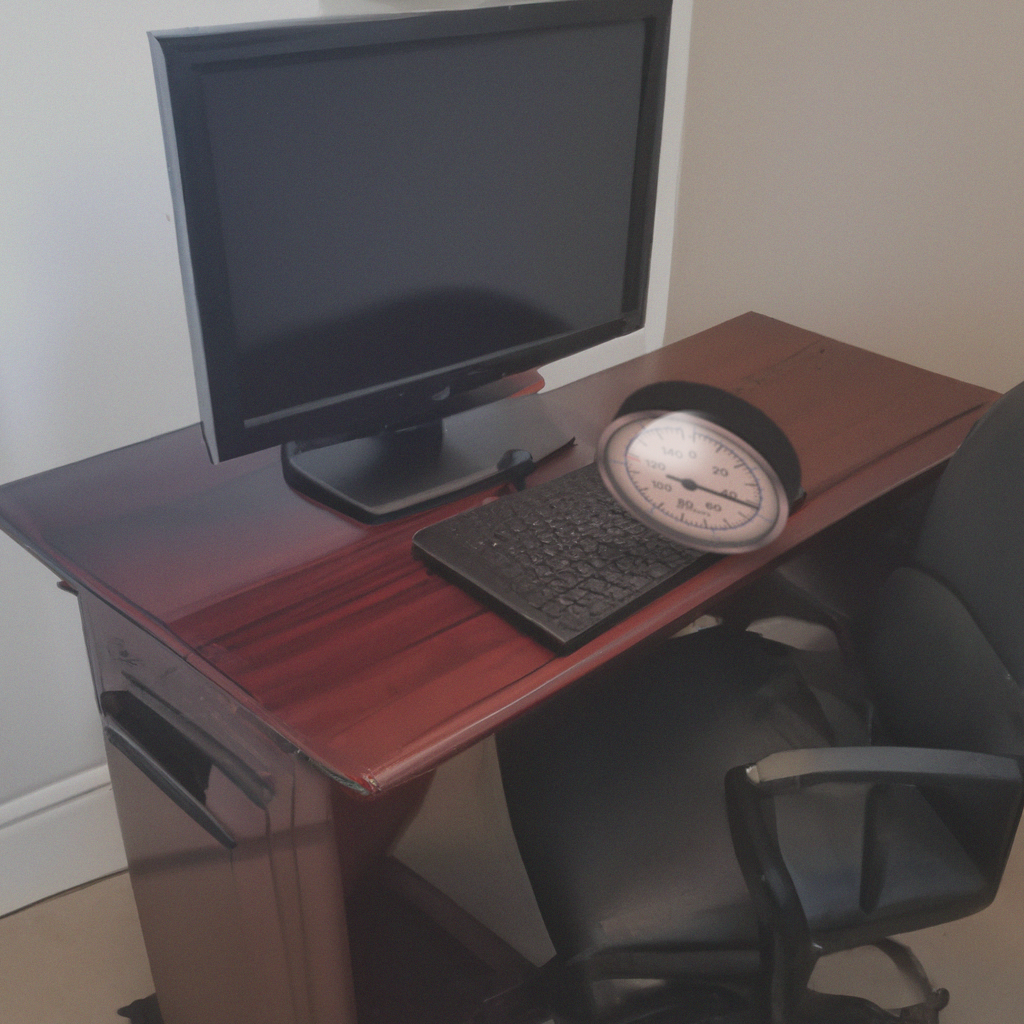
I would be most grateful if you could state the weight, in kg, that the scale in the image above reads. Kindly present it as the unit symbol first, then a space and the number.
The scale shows kg 40
